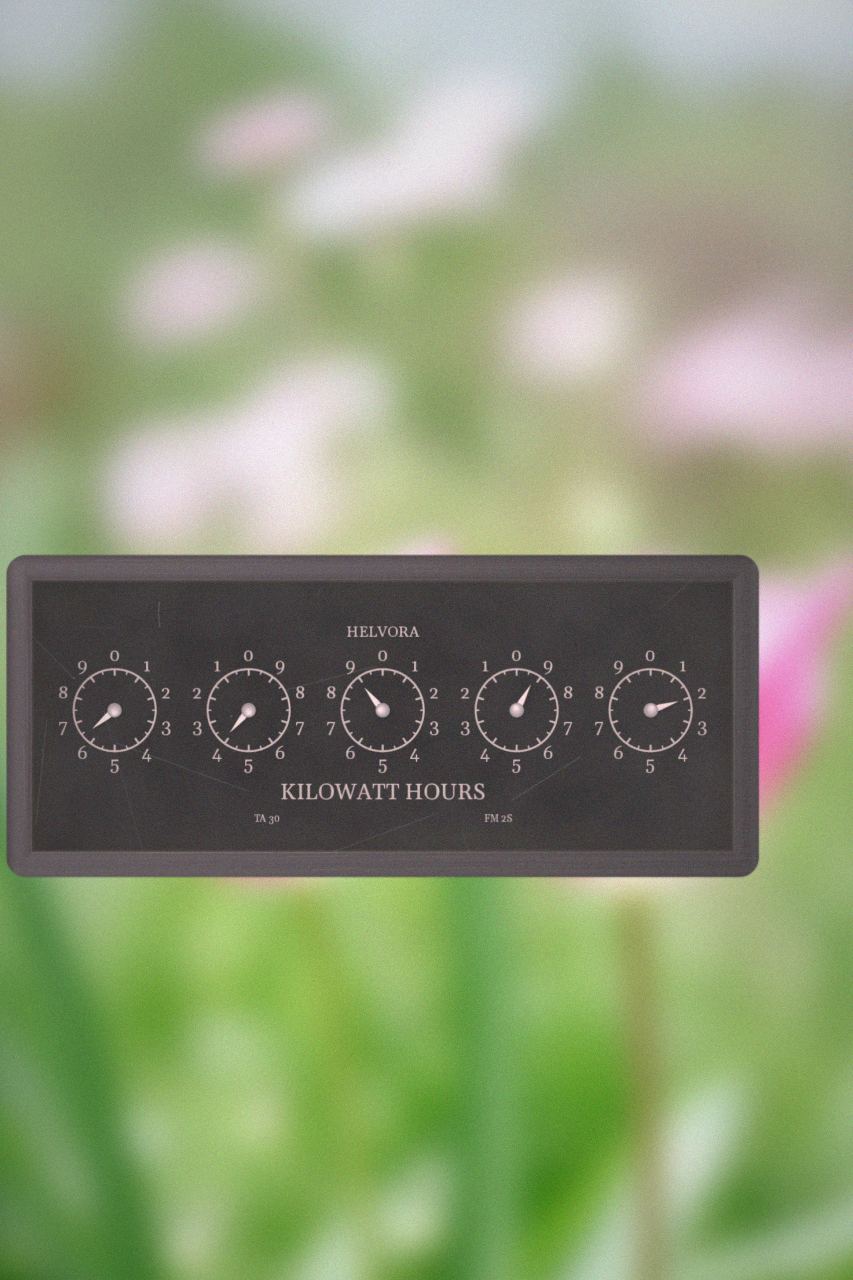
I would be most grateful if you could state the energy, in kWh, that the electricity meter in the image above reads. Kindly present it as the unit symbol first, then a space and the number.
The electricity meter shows kWh 63892
